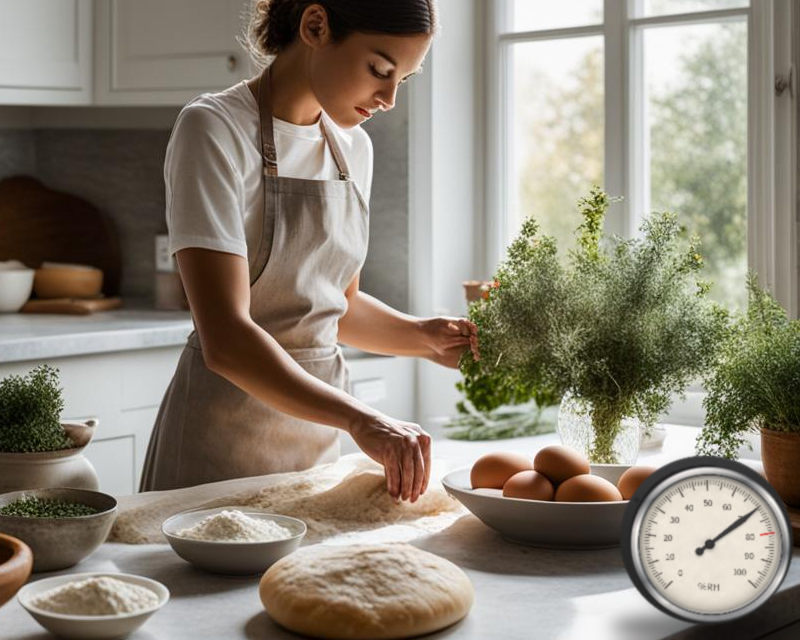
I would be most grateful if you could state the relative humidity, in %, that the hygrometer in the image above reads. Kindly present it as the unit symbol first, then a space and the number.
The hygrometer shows % 70
